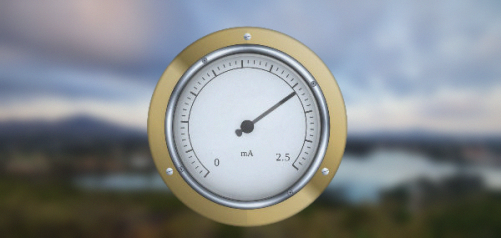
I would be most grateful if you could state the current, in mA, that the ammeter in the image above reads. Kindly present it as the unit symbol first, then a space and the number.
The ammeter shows mA 1.8
